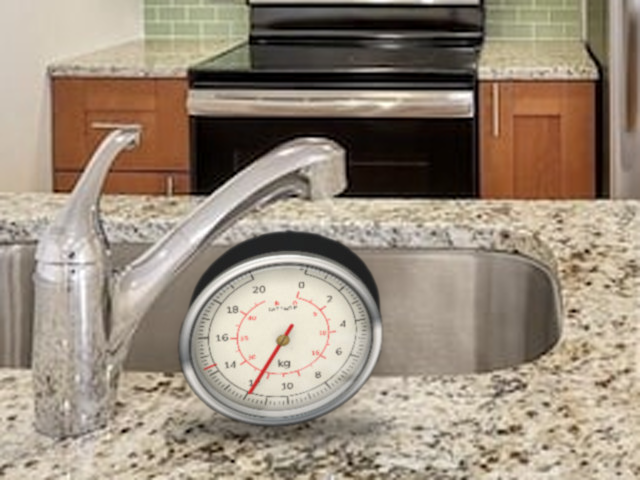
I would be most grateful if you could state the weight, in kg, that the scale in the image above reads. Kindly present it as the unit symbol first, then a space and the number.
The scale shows kg 12
